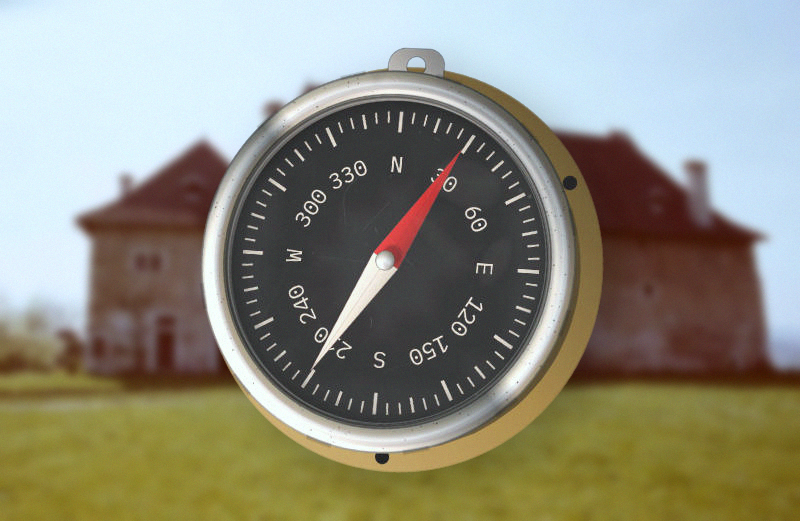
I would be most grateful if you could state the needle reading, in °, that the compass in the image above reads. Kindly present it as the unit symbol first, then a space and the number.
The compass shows ° 30
